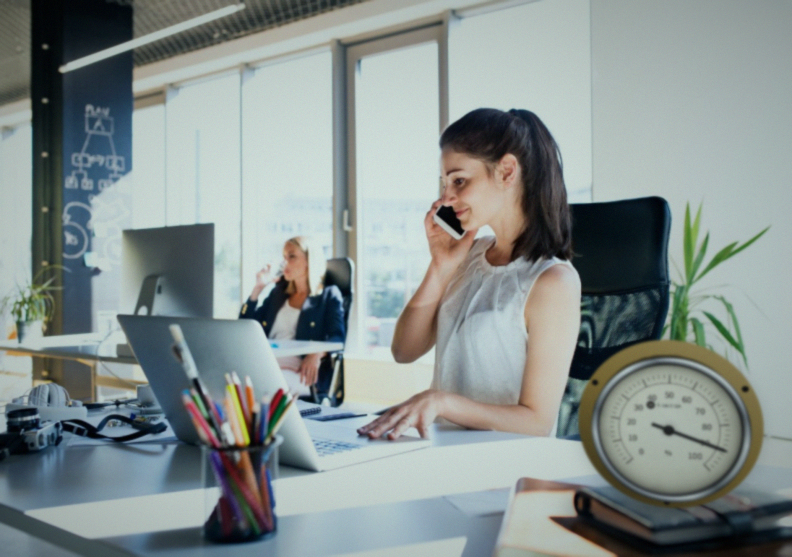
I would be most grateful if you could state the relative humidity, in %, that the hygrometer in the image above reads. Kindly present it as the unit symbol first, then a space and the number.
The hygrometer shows % 90
